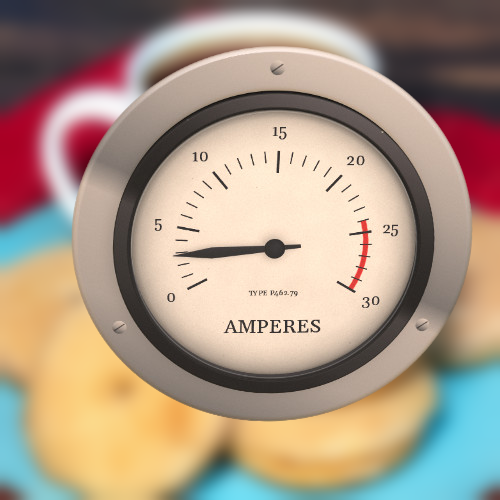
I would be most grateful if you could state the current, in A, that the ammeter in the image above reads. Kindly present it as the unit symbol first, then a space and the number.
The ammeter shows A 3
